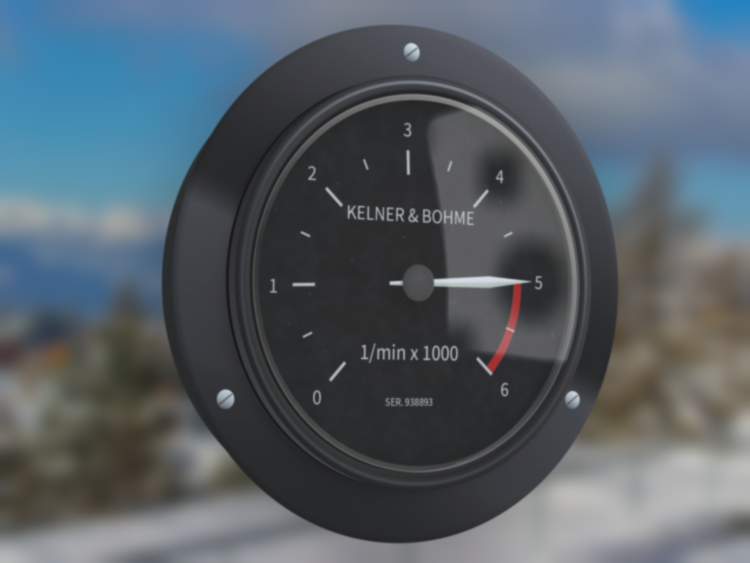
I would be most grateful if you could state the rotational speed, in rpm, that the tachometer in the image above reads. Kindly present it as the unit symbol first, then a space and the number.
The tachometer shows rpm 5000
